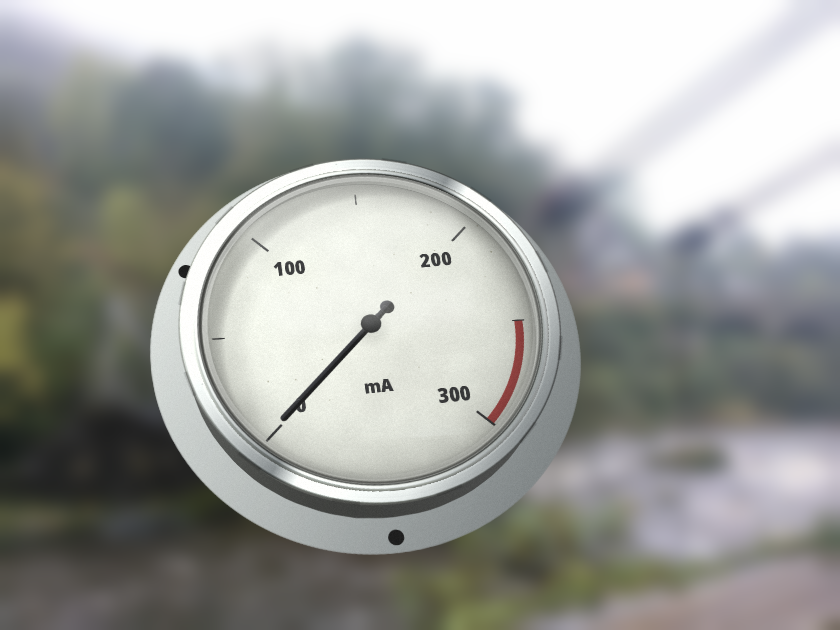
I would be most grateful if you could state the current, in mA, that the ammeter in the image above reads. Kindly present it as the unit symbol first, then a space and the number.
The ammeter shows mA 0
